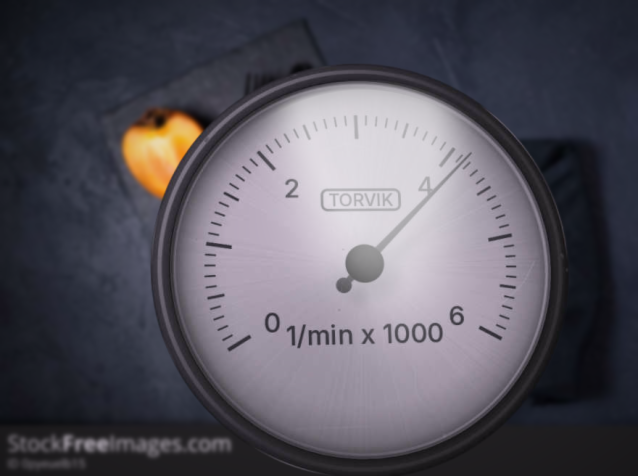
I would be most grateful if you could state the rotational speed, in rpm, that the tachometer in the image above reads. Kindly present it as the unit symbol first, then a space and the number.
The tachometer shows rpm 4150
